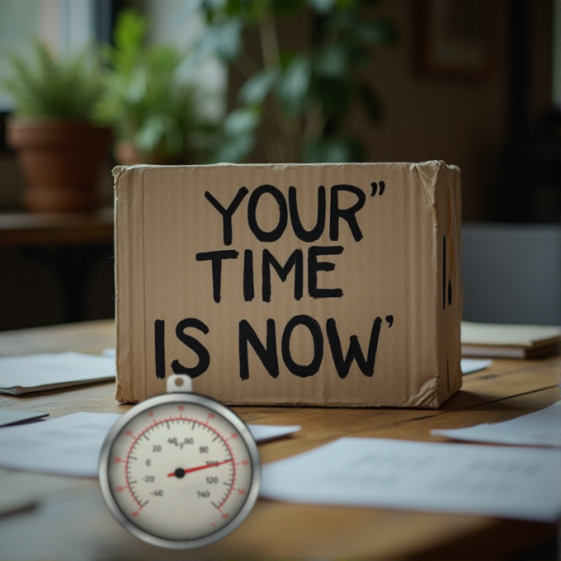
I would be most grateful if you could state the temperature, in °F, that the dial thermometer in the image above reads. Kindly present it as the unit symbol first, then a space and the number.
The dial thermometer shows °F 100
